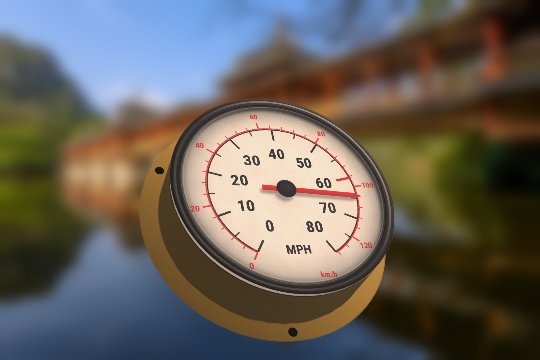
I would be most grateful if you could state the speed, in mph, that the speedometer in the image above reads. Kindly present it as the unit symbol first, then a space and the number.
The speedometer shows mph 65
